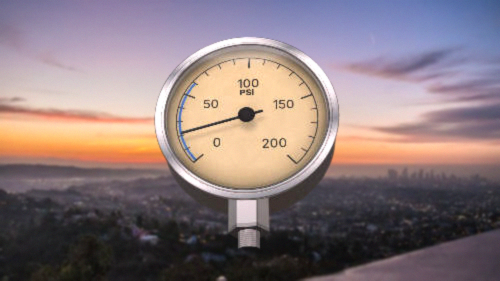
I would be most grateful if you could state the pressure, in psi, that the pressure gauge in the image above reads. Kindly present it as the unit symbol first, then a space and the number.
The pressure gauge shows psi 20
